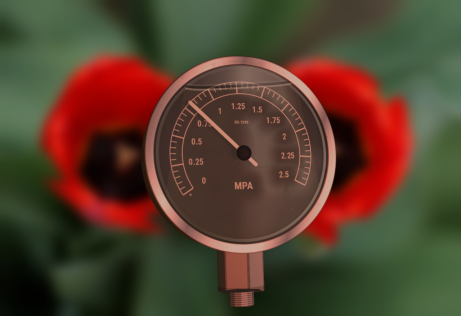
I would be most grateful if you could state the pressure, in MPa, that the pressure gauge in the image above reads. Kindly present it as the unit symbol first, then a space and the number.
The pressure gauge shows MPa 0.8
